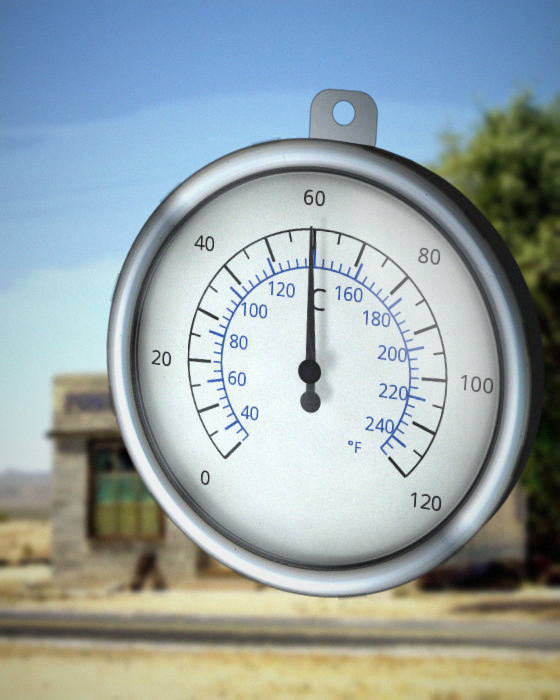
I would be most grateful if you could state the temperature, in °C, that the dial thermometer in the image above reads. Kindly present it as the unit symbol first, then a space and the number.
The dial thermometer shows °C 60
